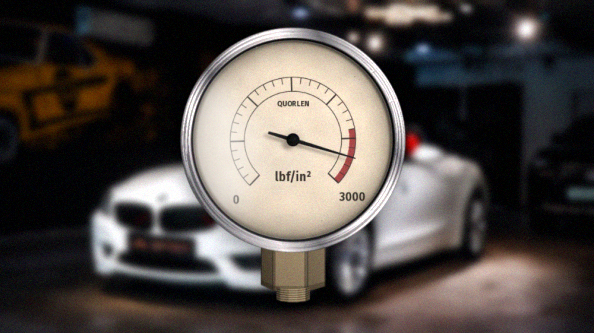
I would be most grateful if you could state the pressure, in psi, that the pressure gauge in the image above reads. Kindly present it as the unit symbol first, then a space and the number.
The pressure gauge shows psi 2700
